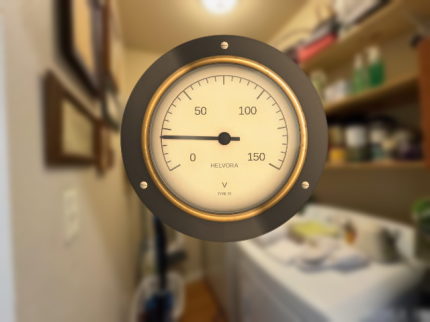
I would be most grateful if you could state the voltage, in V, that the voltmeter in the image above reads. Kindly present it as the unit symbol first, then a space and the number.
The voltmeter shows V 20
